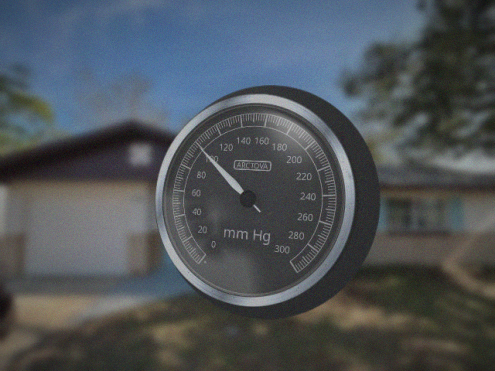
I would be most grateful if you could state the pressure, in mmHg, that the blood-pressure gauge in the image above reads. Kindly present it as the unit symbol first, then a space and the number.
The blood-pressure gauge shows mmHg 100
